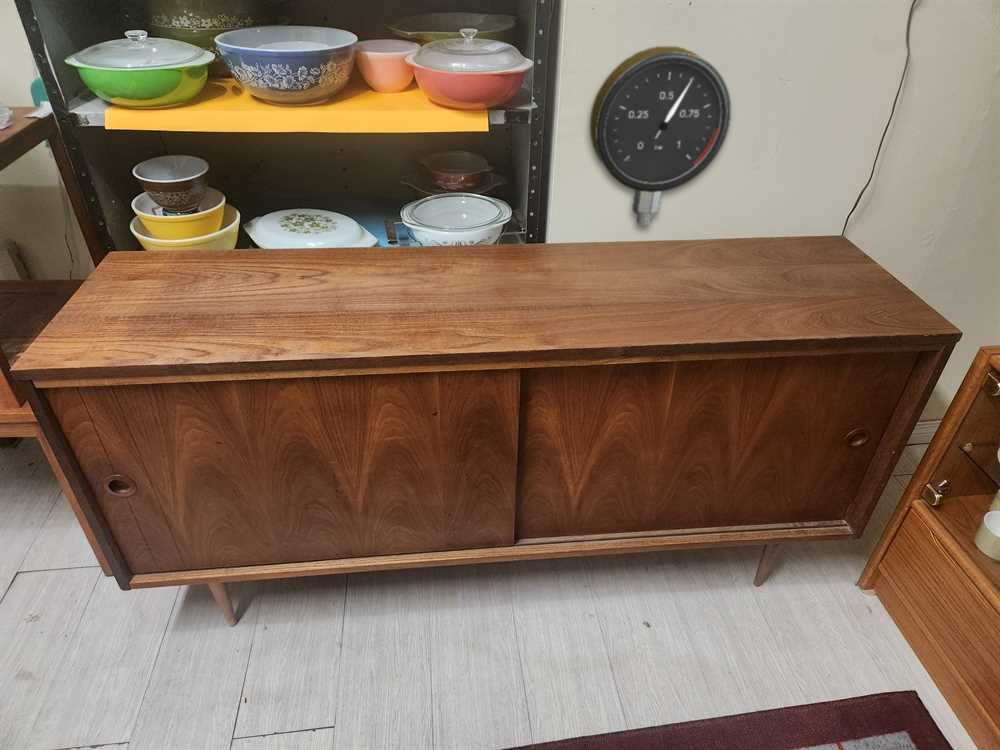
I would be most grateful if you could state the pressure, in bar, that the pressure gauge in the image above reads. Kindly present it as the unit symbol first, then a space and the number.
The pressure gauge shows bar 0.6
